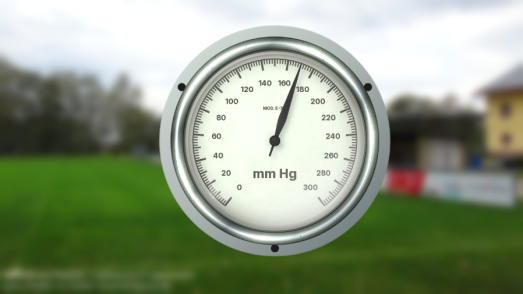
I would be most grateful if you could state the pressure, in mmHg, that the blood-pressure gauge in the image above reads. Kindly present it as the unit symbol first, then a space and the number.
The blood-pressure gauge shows mmHg 170
